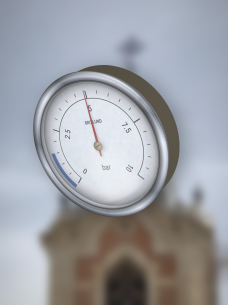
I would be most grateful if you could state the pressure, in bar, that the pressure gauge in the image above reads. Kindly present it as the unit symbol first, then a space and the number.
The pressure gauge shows bar 5
